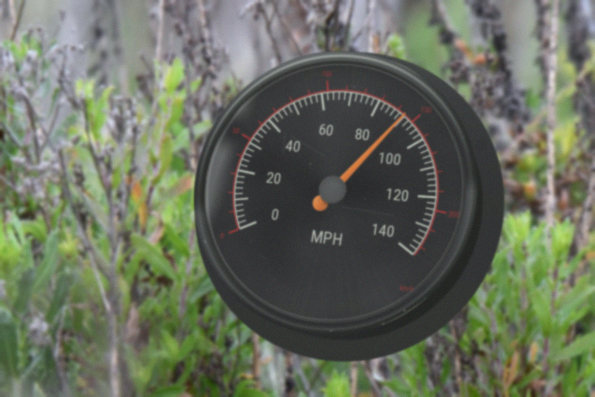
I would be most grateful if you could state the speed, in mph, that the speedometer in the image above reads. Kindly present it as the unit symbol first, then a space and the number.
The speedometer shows mph 90
